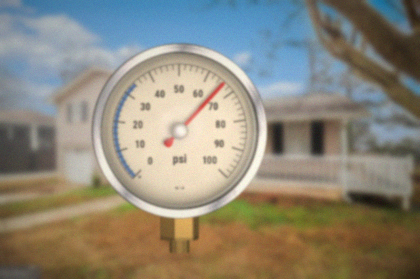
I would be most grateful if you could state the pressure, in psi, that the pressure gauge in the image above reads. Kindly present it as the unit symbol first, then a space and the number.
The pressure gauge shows psi 66
